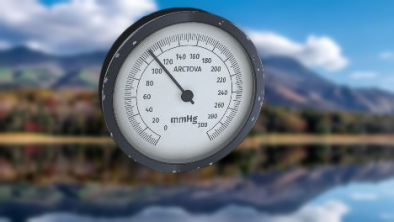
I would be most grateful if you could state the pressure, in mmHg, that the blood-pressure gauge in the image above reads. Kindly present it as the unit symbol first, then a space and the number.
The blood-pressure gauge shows mmHg 110
